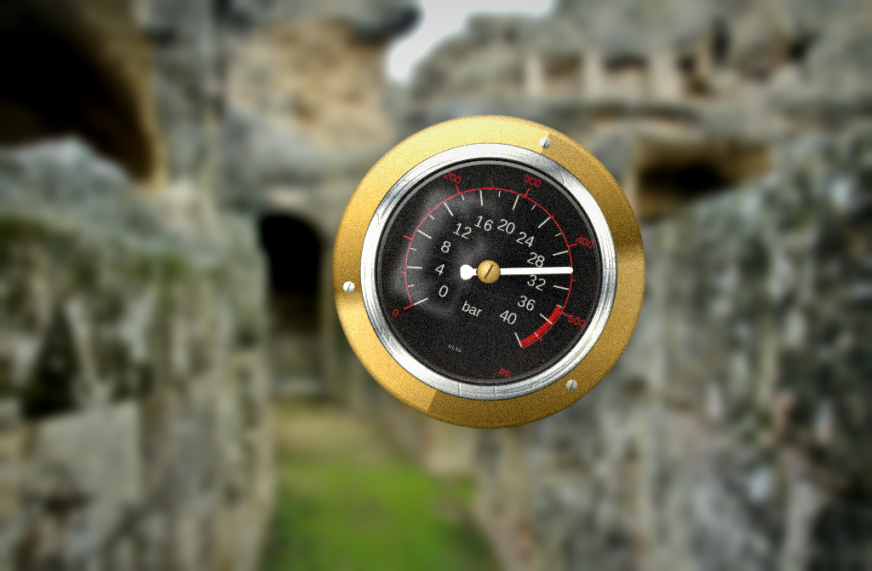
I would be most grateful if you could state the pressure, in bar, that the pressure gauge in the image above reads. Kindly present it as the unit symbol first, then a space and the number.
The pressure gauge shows bar 30
